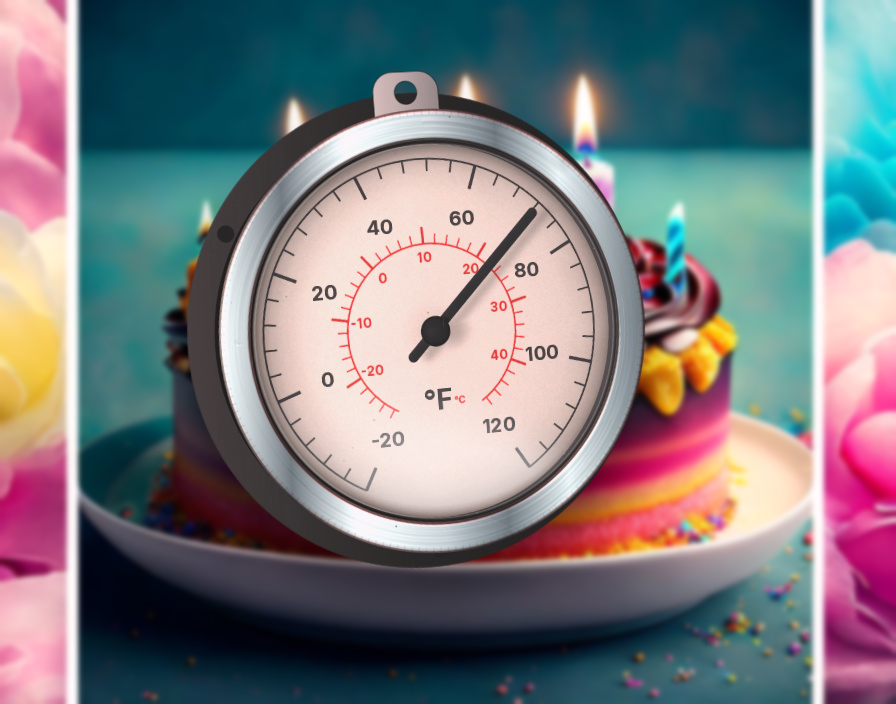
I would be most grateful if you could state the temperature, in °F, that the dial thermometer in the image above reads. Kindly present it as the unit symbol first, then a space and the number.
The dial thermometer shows °F 72
